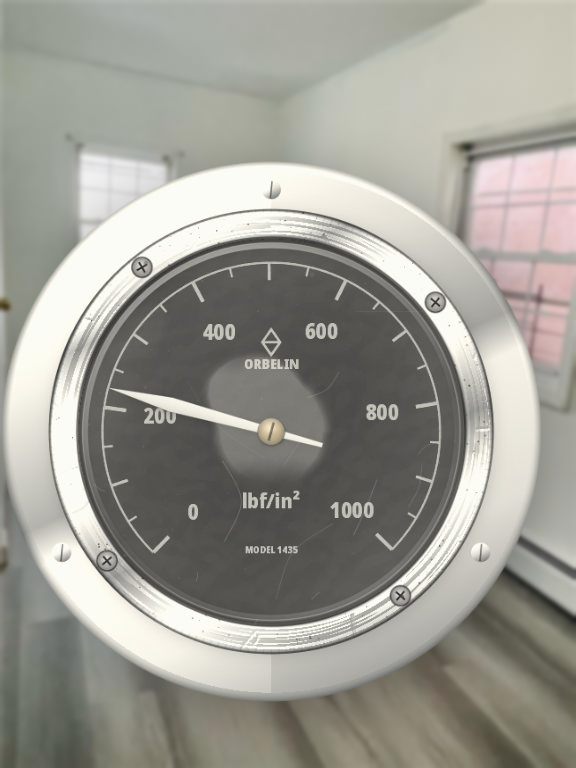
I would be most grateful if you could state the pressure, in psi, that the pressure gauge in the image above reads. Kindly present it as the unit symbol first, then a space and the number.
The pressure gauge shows psi 225
